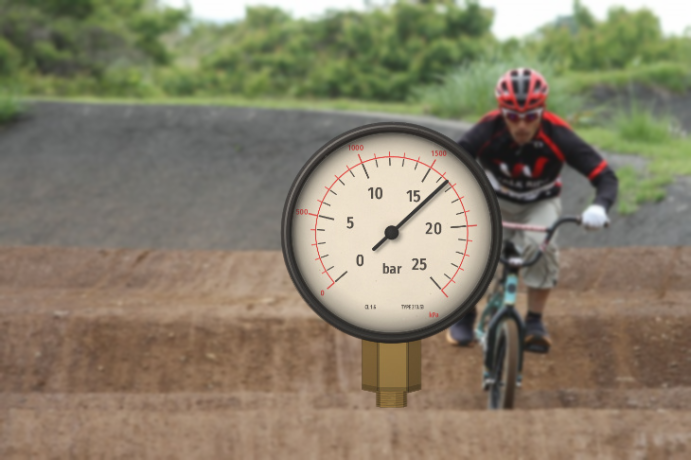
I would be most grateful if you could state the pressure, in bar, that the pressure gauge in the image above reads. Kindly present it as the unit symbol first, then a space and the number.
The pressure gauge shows bar 16.5
